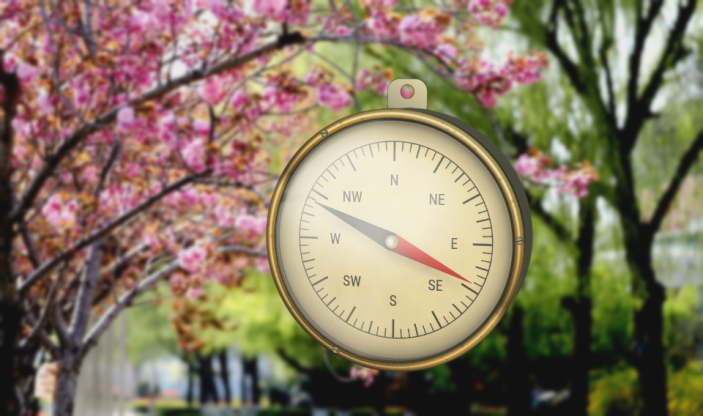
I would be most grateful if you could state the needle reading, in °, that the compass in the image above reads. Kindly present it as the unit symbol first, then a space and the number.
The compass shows ° 115
